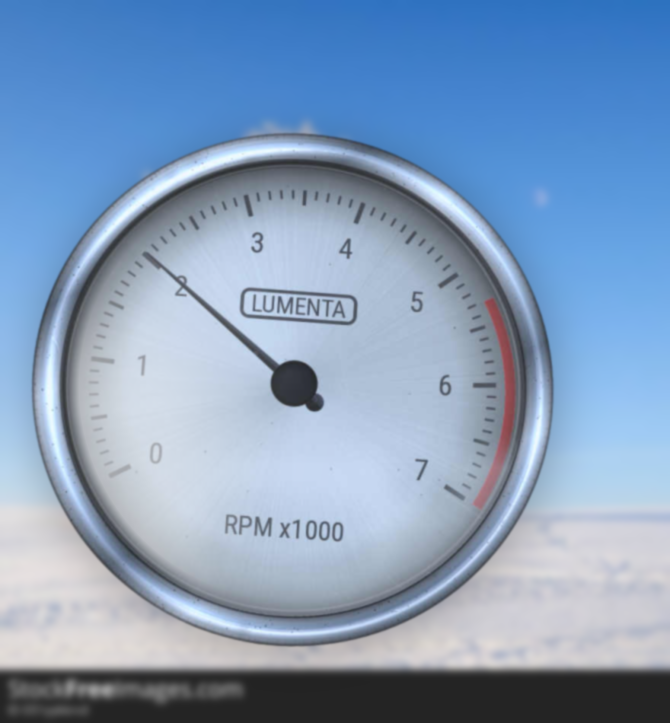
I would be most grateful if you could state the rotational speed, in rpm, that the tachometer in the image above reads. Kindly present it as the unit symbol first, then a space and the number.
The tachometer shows rpm 2000
